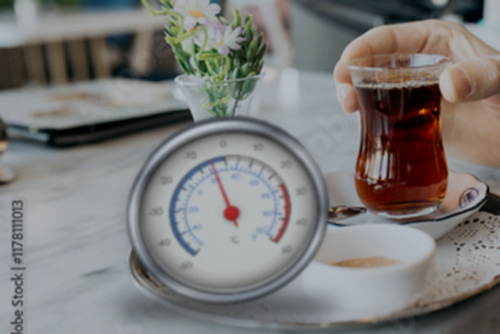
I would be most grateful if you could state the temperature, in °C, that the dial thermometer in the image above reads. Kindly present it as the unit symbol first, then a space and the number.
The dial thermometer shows °C -5
